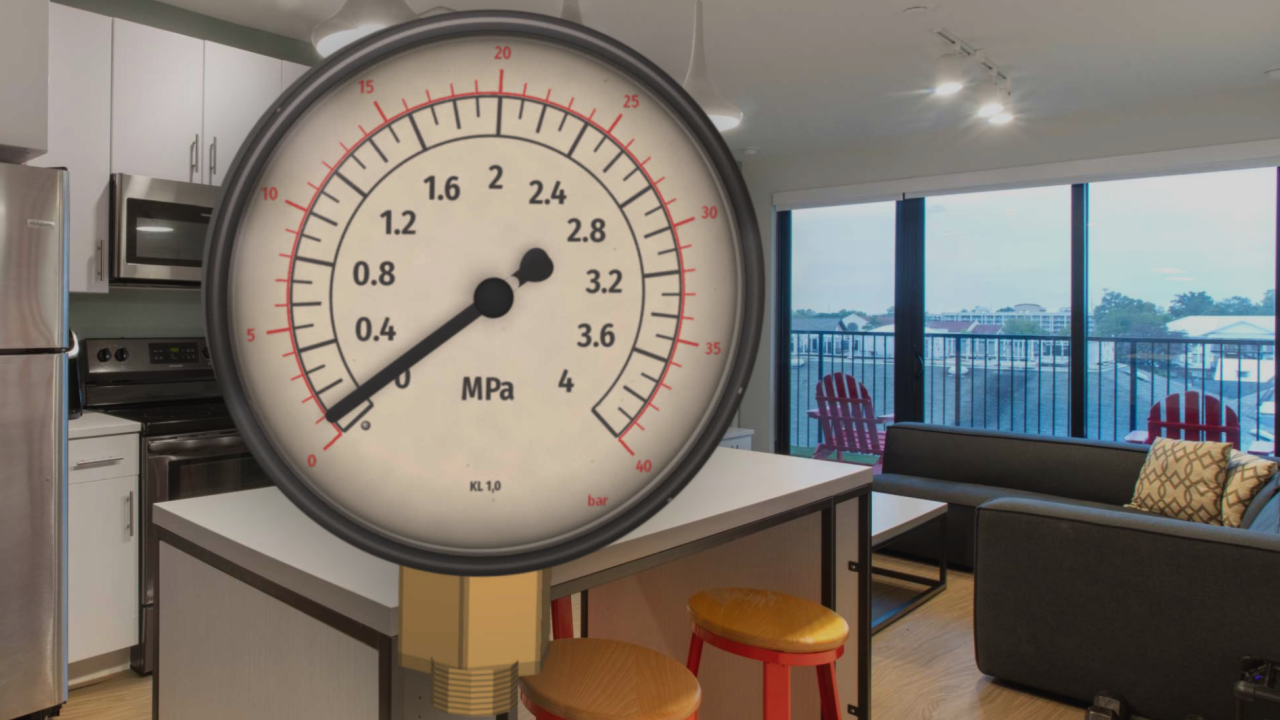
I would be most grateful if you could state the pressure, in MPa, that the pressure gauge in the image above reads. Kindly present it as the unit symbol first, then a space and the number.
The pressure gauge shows MPa 0.1
